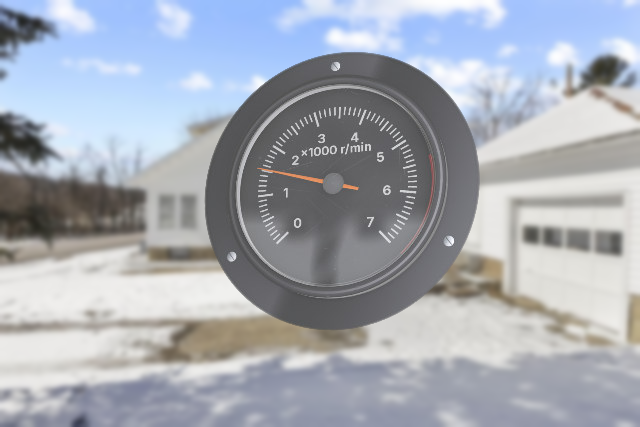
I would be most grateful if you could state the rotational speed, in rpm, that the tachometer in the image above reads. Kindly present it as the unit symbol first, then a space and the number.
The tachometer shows rpm 1500
